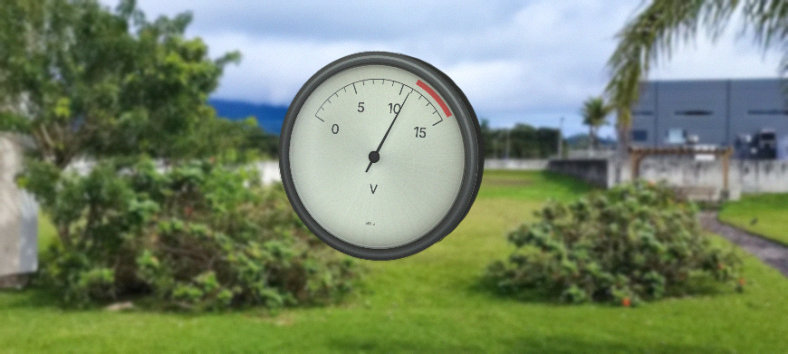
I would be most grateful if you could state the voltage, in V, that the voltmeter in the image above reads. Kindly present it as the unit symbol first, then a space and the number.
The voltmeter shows V 11
